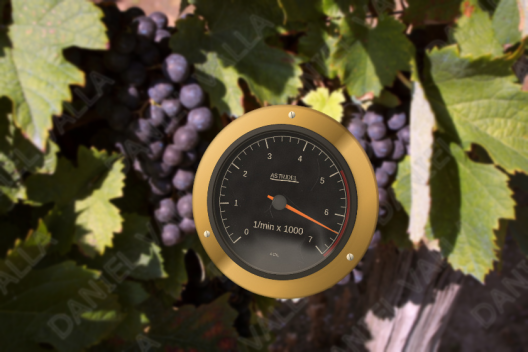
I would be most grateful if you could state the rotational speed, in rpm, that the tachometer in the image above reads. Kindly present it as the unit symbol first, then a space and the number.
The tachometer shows rpm 6400
